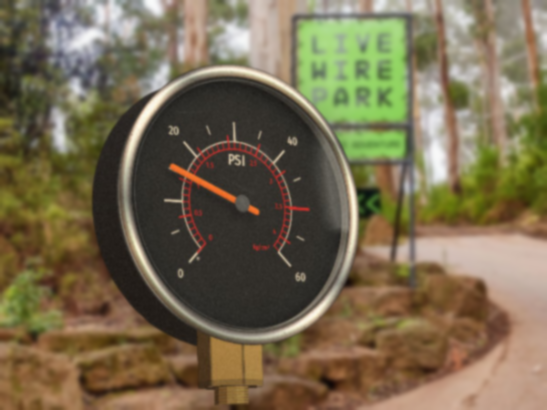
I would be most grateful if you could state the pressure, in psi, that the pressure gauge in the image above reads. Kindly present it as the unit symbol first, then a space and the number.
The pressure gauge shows psi 15
